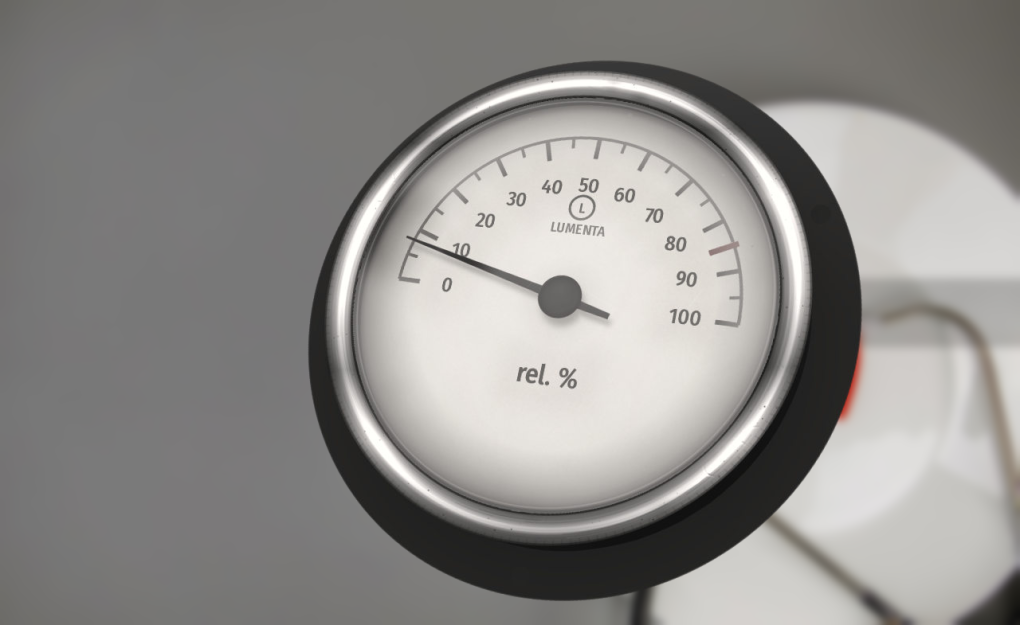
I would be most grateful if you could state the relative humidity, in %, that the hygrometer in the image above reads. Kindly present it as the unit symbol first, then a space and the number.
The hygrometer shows % 7.5
